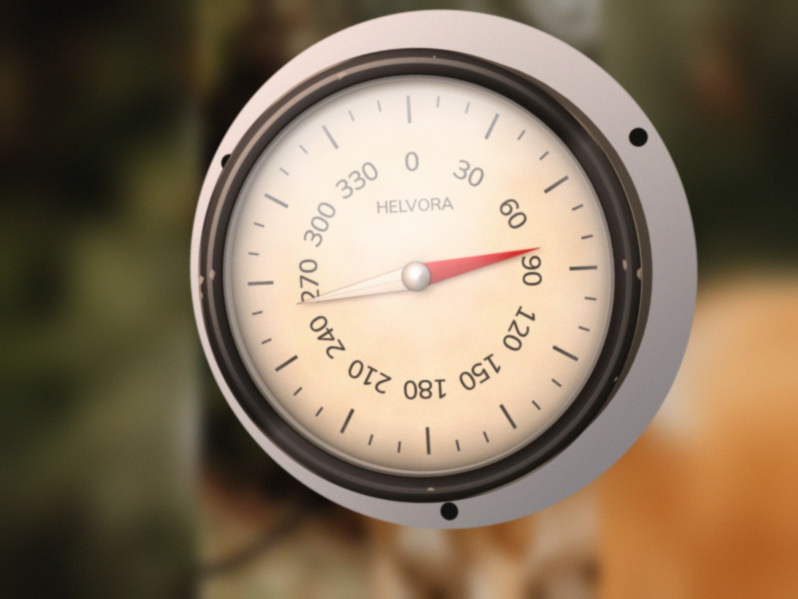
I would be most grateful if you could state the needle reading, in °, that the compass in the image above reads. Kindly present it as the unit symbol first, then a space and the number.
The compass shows ° 80
